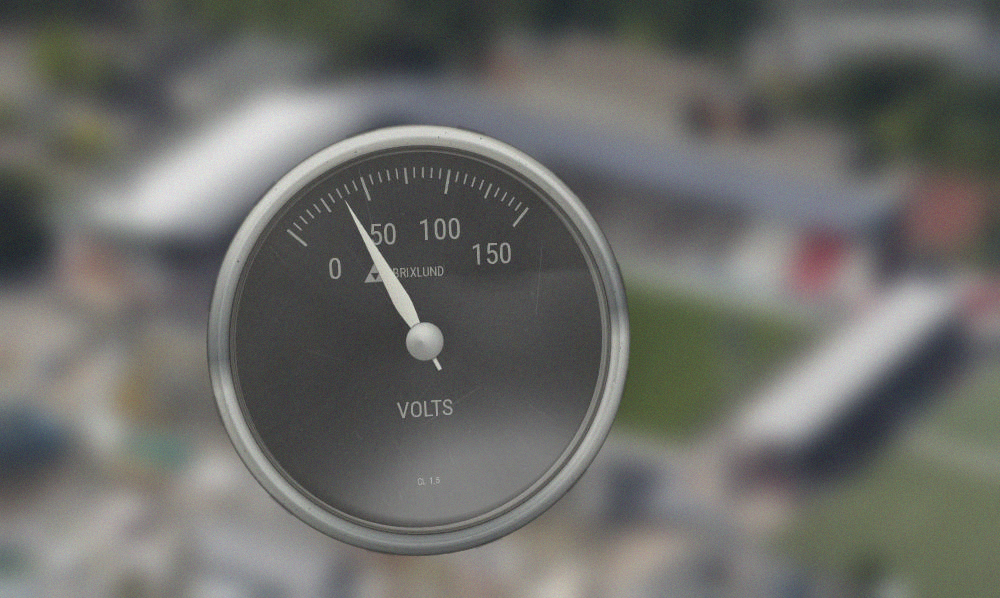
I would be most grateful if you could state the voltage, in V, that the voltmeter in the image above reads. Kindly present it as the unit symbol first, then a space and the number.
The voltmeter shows V 35
